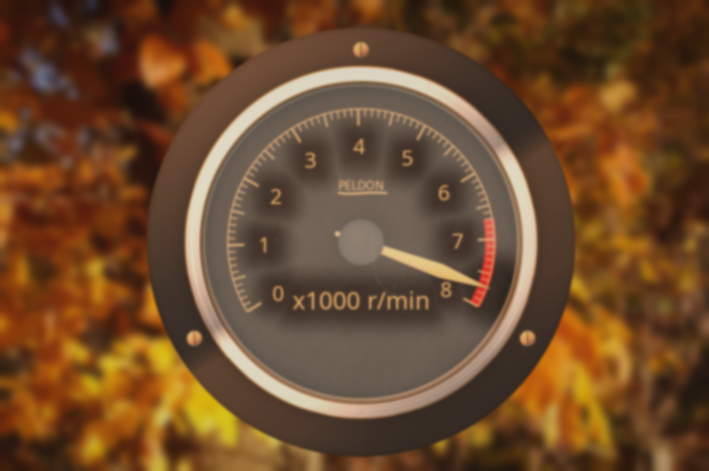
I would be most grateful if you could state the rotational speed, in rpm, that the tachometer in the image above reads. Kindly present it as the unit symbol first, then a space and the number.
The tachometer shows rpm 7700
